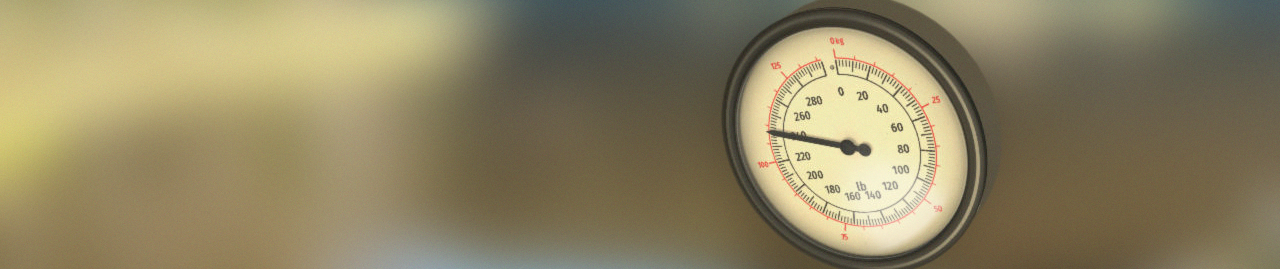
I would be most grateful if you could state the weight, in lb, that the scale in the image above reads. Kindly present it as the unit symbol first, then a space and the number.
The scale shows lb 240
